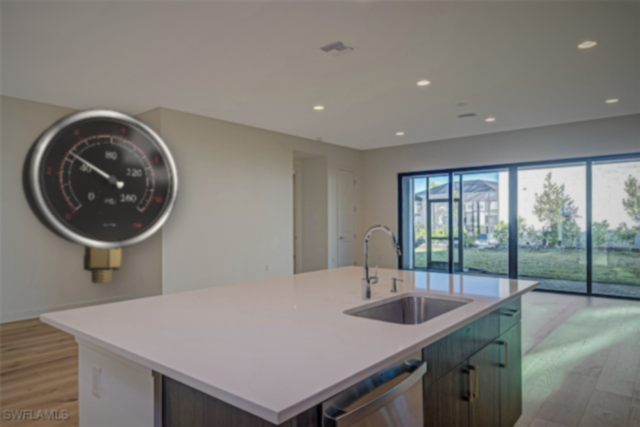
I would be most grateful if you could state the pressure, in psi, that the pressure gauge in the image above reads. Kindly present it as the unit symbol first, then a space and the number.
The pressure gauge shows psi 45
